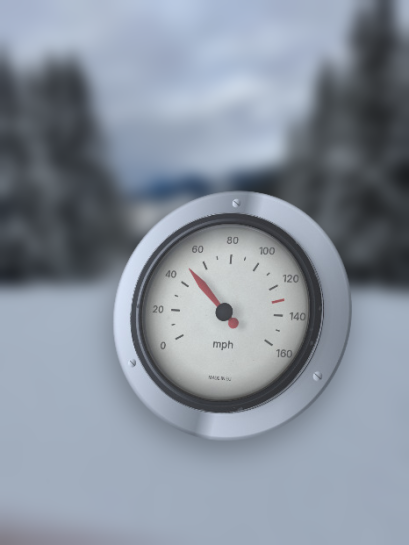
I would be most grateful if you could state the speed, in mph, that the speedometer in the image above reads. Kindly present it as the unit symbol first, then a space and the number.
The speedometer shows mph 50
